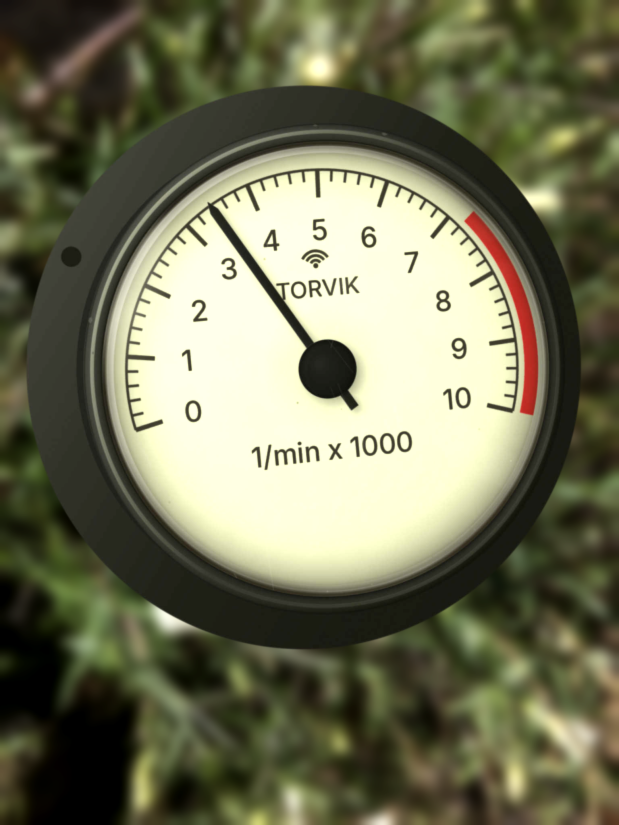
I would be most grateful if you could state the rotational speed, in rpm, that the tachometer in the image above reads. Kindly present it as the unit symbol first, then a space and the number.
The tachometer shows rpm 3400
